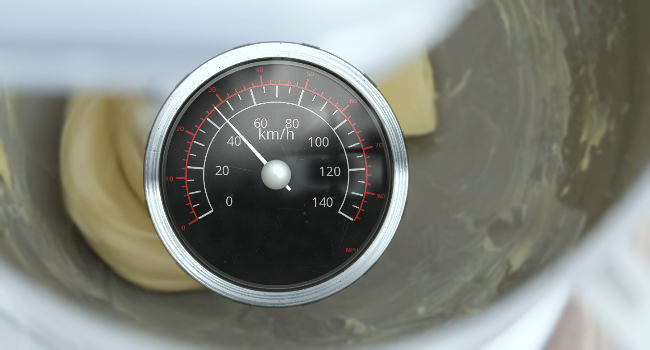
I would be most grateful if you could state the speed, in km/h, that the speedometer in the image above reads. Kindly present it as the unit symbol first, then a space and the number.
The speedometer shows km/h 45
